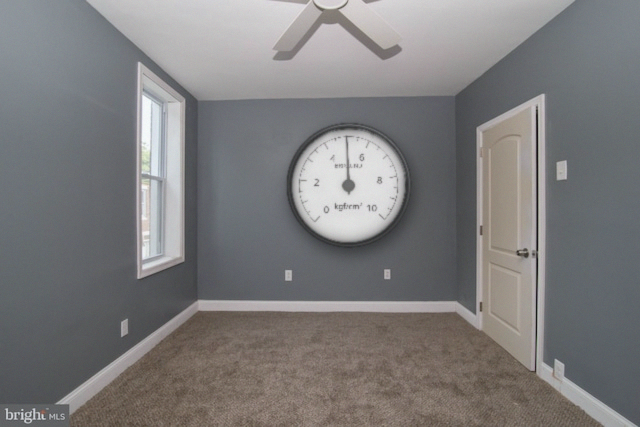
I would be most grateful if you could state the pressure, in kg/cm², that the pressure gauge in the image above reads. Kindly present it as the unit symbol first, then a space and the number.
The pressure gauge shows kg/cm² 5
